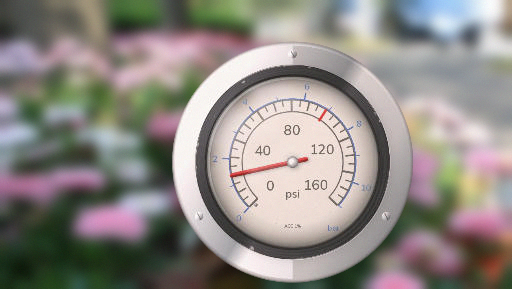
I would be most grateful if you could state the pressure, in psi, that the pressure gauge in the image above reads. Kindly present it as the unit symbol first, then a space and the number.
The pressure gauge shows psi 20
